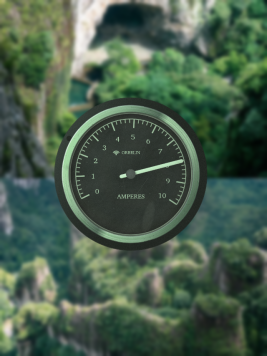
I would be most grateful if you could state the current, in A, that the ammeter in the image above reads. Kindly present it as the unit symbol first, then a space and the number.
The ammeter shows A 8
